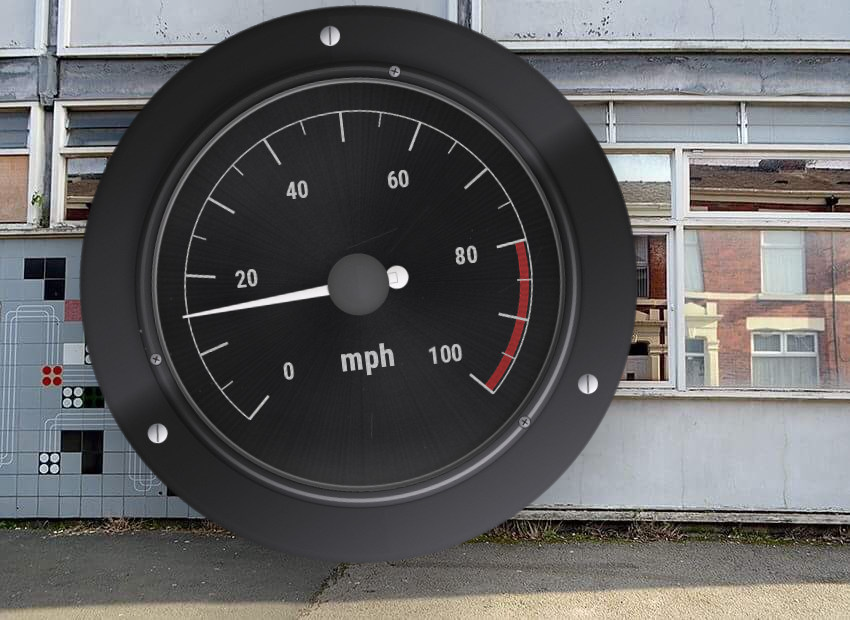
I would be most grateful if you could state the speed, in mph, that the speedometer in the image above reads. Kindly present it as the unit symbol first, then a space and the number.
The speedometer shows mph 15
